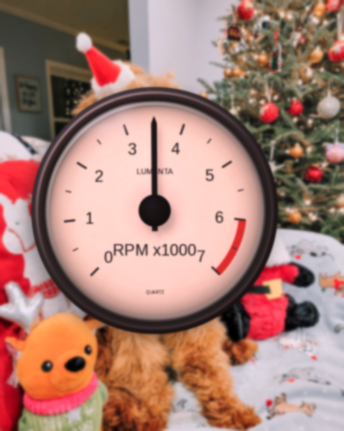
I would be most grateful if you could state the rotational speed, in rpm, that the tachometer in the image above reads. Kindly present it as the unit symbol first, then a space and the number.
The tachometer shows rpm 3500
